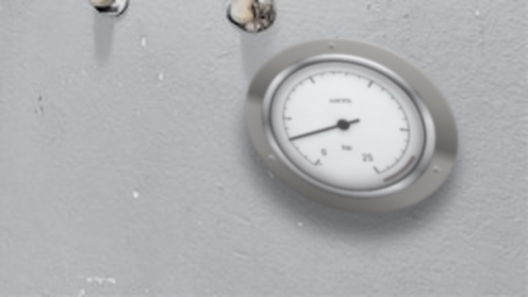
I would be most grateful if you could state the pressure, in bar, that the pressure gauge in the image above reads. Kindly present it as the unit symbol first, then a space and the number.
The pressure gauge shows bar 3
